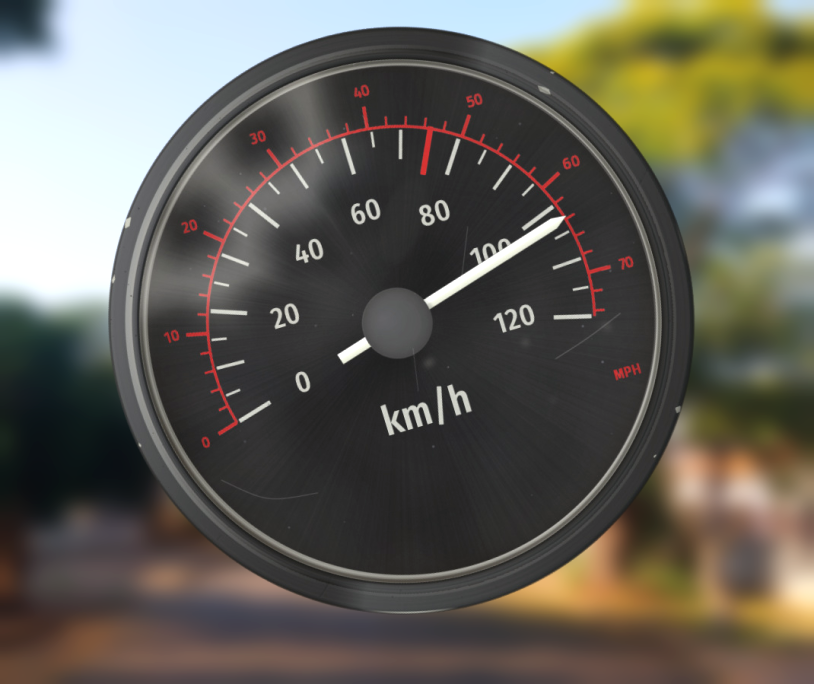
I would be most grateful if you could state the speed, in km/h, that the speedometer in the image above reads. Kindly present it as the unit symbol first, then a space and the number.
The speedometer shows km/h 102.5
